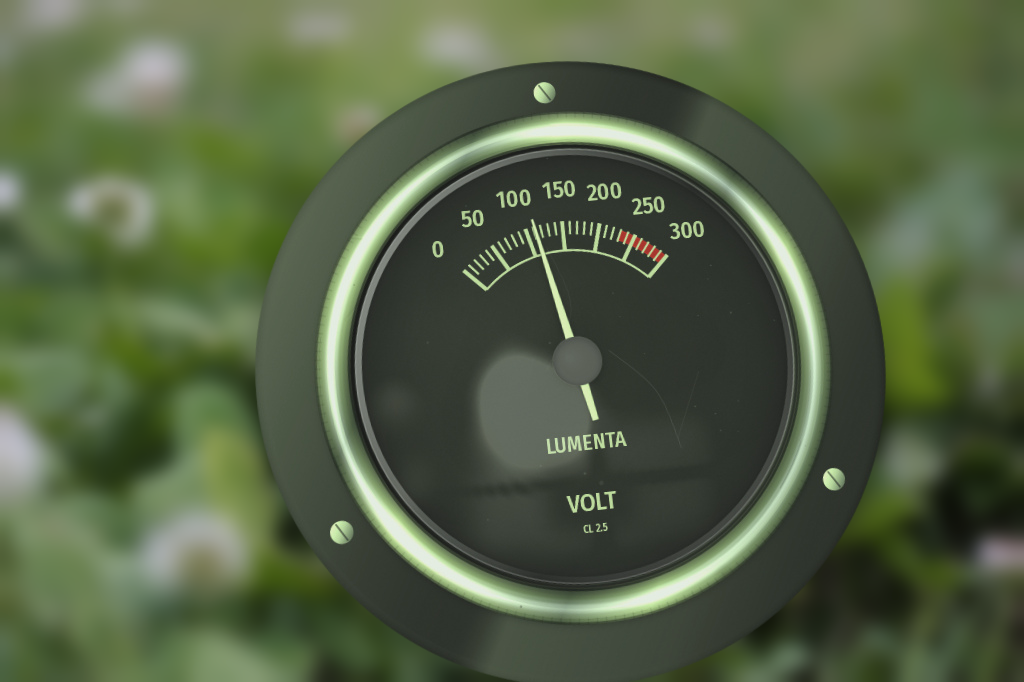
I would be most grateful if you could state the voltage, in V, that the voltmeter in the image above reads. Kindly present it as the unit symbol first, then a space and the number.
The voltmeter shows V 110
